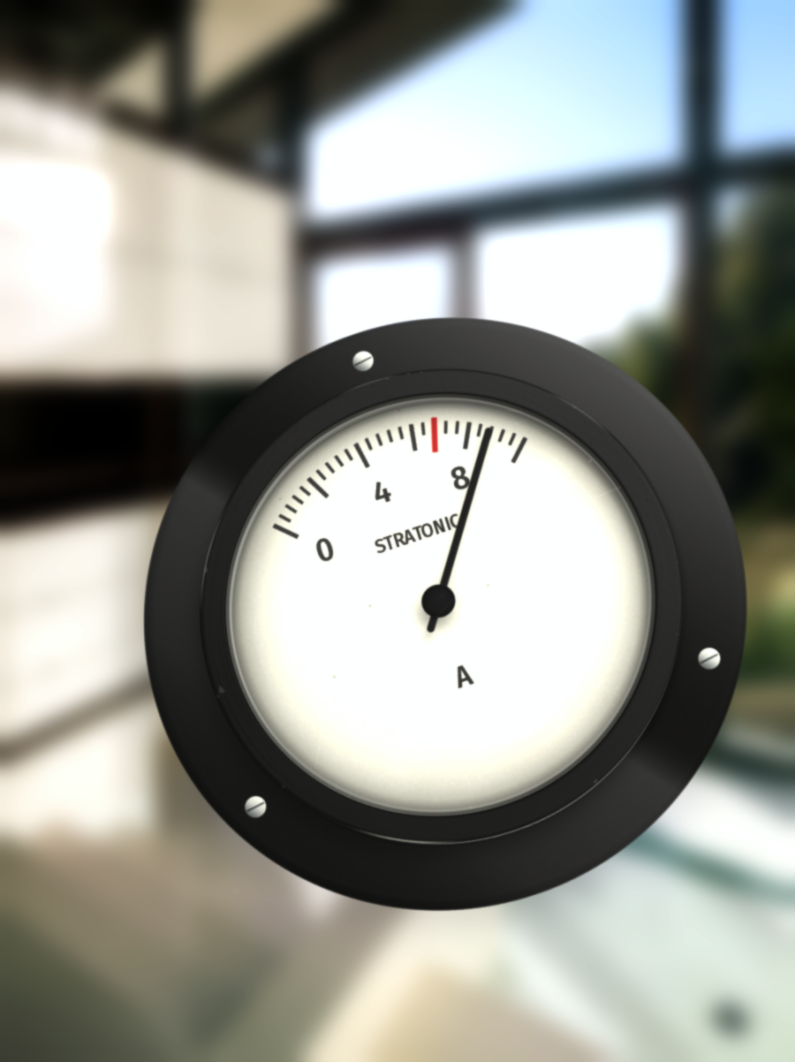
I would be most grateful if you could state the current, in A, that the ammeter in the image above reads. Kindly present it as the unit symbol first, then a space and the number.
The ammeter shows A 8.8
